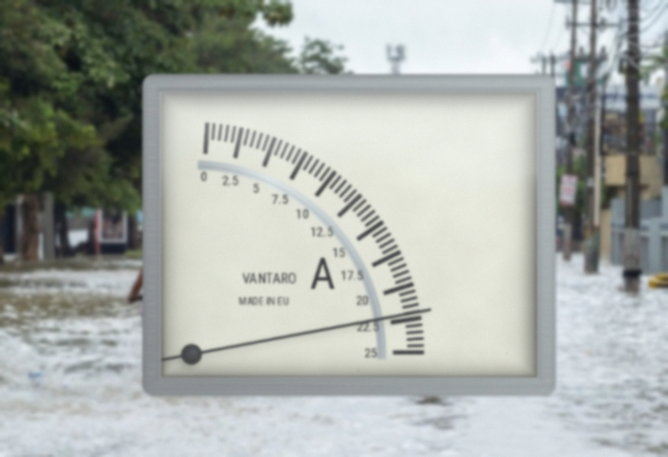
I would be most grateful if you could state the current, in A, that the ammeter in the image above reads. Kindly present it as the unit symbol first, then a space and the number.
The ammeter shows A 22
